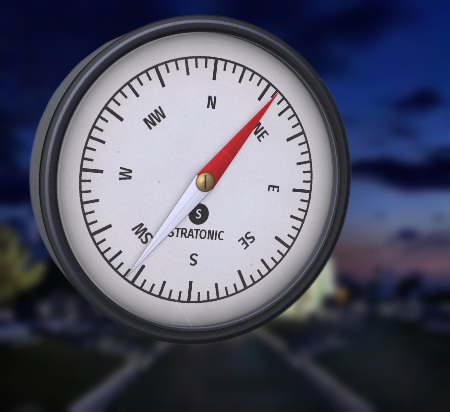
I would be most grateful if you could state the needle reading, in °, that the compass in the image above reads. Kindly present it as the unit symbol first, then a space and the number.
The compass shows ° 35
